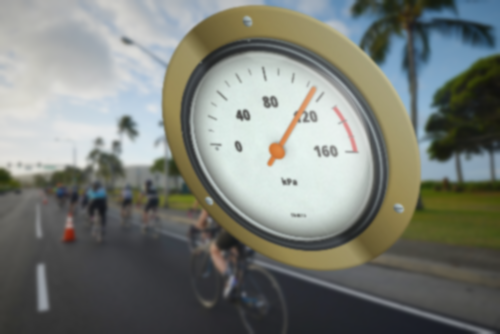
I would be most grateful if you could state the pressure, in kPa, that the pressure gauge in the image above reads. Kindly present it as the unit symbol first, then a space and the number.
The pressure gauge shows kPa 115
